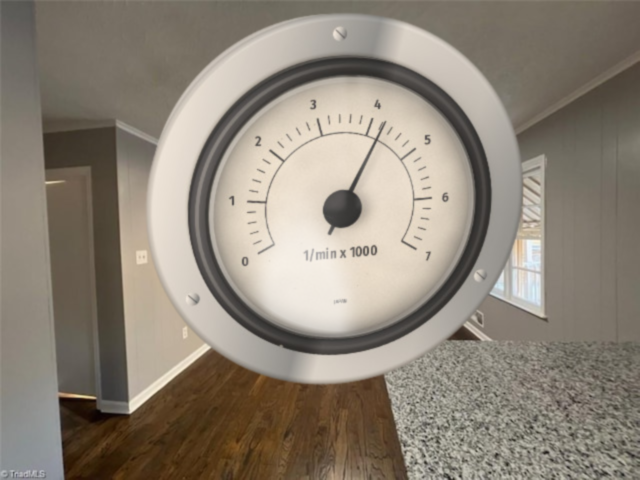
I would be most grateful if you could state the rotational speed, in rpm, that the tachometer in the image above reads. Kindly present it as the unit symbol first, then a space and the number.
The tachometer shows rpm 4200
